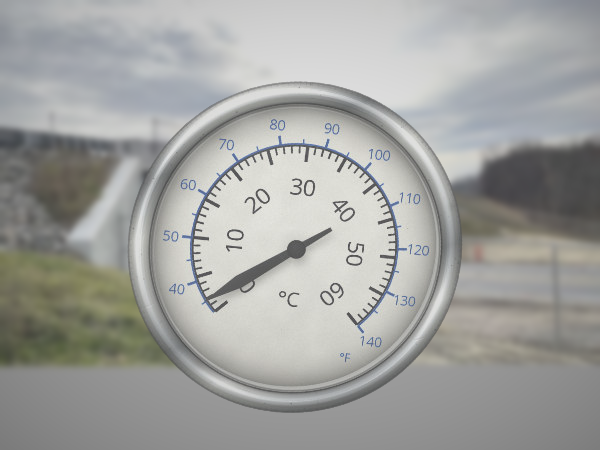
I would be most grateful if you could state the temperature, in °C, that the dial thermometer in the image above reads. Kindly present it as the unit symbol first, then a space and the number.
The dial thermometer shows °C 2
